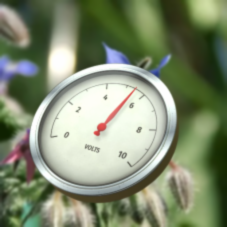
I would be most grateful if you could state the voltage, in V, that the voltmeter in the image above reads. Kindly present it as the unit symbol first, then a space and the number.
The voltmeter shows V 5.5
